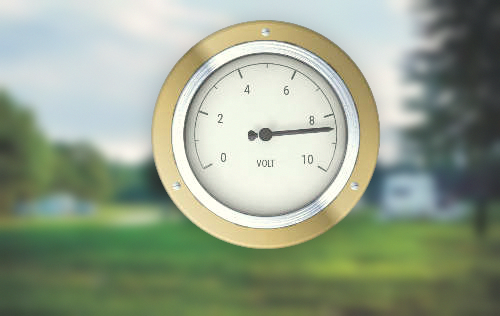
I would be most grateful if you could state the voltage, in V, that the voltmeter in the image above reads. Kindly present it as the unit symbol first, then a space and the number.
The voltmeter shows V 8.5
